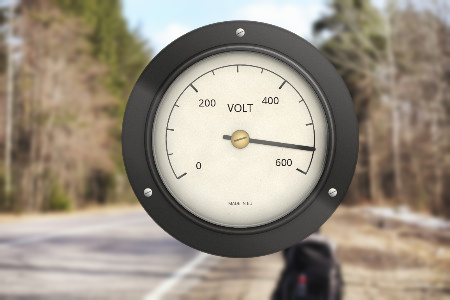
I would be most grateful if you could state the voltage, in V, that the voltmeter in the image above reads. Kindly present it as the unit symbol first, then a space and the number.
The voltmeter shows V 550
